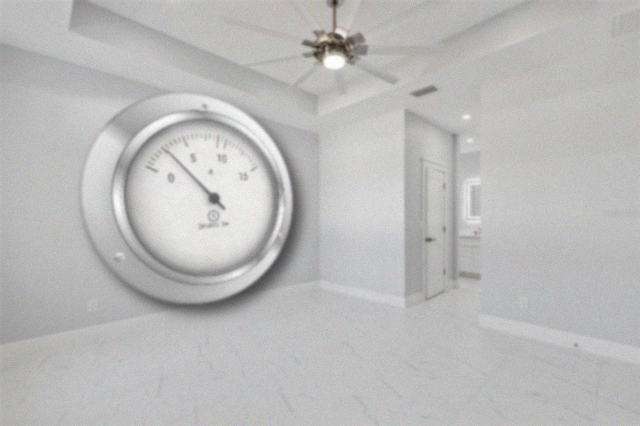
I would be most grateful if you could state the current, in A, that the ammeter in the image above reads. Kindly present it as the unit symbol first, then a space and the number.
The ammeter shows A 2.5
